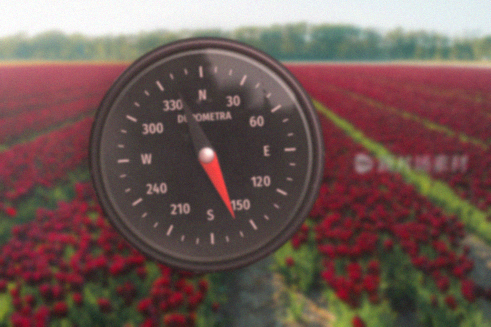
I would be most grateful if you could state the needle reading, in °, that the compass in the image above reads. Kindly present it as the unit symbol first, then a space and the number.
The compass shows ° 160
